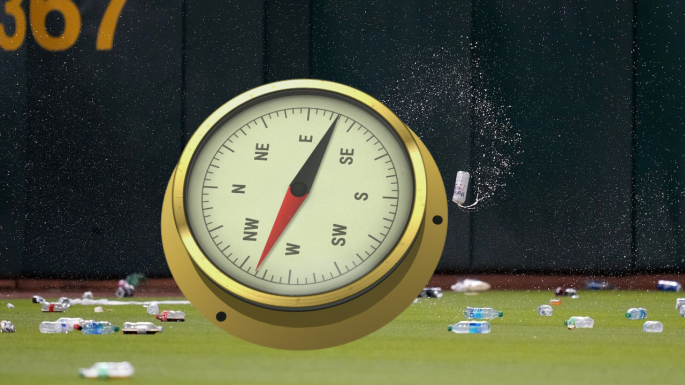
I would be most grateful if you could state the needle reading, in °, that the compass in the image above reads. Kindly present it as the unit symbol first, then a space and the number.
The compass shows ° 290
